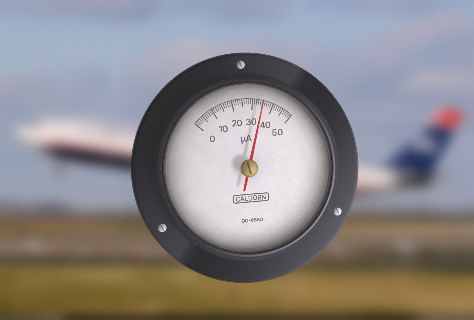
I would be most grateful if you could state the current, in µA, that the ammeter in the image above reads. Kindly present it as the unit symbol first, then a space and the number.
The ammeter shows µA 35
